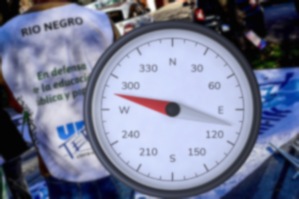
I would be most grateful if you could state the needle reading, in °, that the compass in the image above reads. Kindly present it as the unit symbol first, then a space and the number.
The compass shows ° 285
